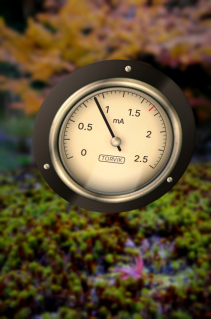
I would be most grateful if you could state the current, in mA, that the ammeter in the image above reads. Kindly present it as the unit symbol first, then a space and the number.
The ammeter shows mA 0.9
